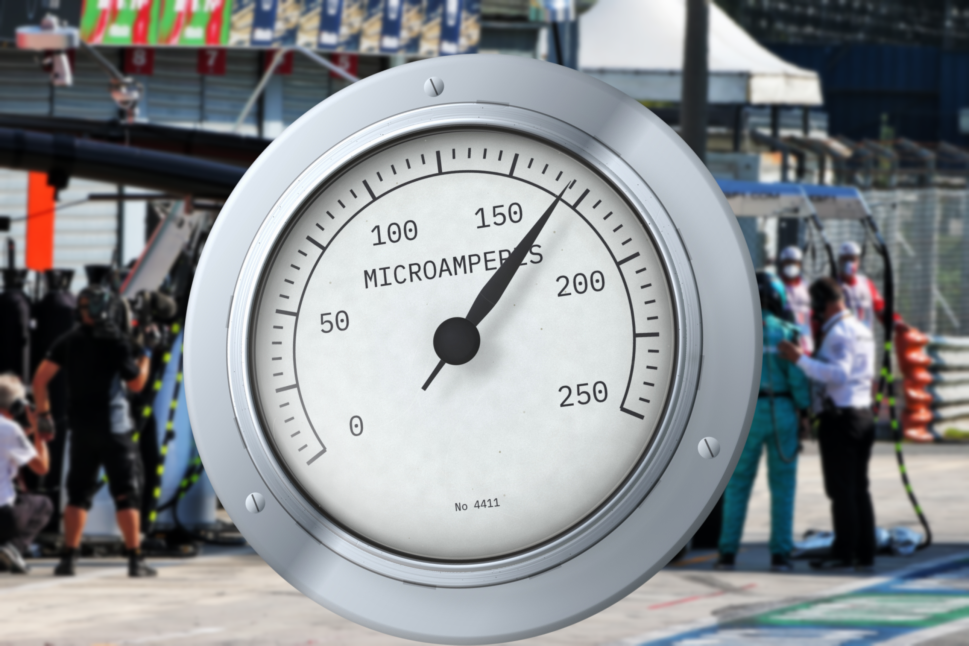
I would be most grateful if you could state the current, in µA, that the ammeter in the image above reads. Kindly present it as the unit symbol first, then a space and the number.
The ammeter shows µA 170
